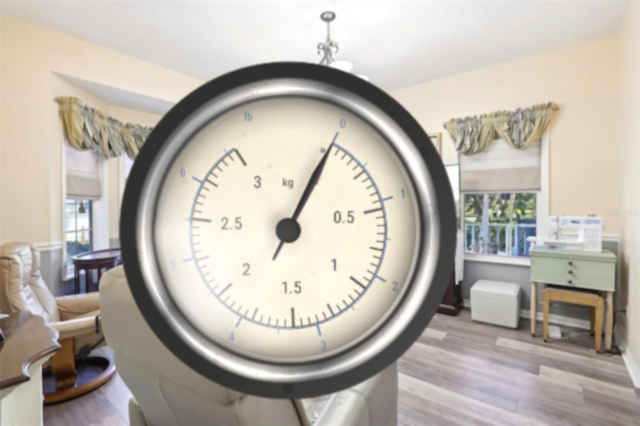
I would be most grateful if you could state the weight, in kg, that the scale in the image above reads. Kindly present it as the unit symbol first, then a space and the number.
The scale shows kg 0
